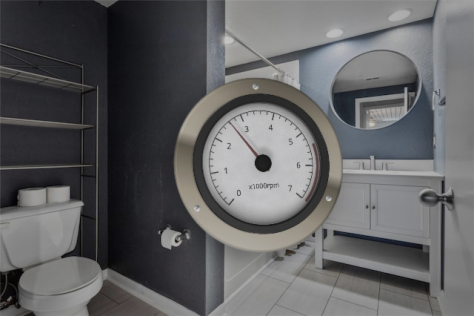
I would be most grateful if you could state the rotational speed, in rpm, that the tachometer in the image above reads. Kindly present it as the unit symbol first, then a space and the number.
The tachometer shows rpm 2600
